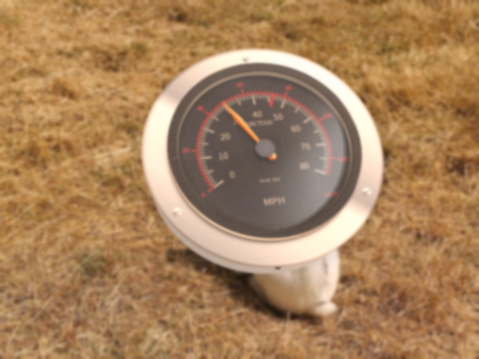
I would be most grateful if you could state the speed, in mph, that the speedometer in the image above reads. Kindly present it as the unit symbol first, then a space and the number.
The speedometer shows mph 30
